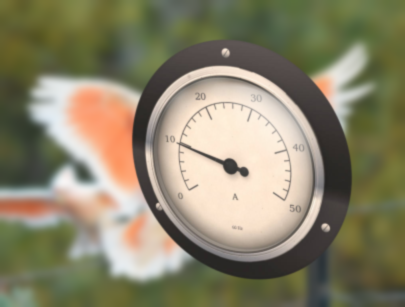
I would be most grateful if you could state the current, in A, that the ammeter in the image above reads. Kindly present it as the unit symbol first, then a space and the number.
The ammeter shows A 10
